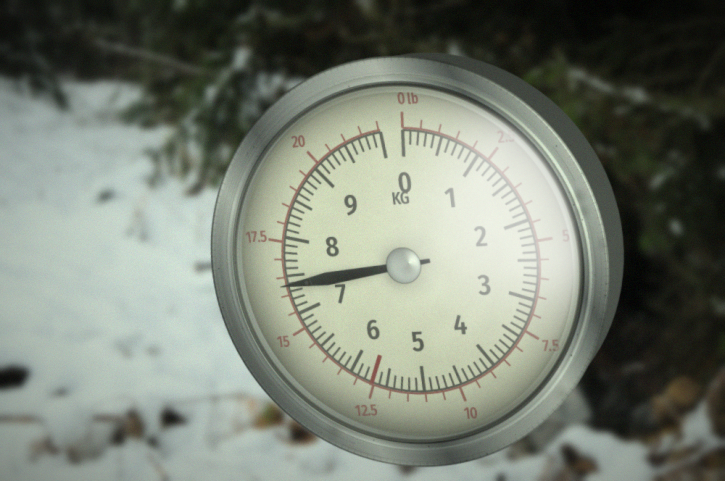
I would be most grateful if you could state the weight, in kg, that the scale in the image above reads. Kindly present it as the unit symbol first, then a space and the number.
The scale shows kg 7.4
